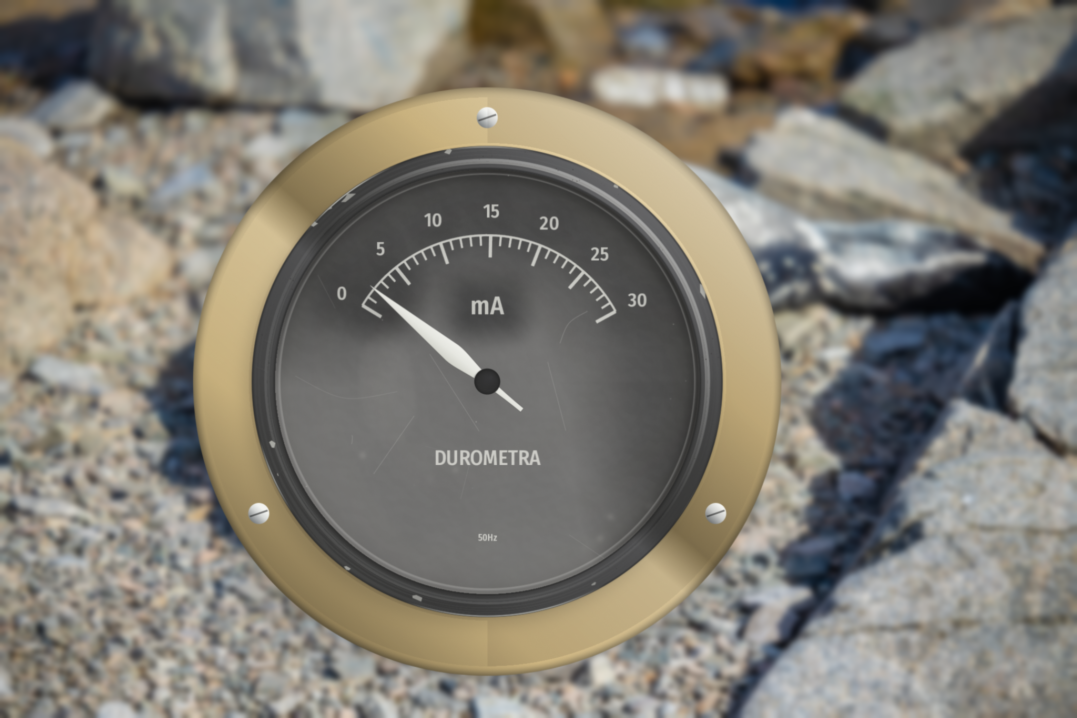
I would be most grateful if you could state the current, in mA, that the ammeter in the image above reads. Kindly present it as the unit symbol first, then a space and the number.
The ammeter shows mA 2
